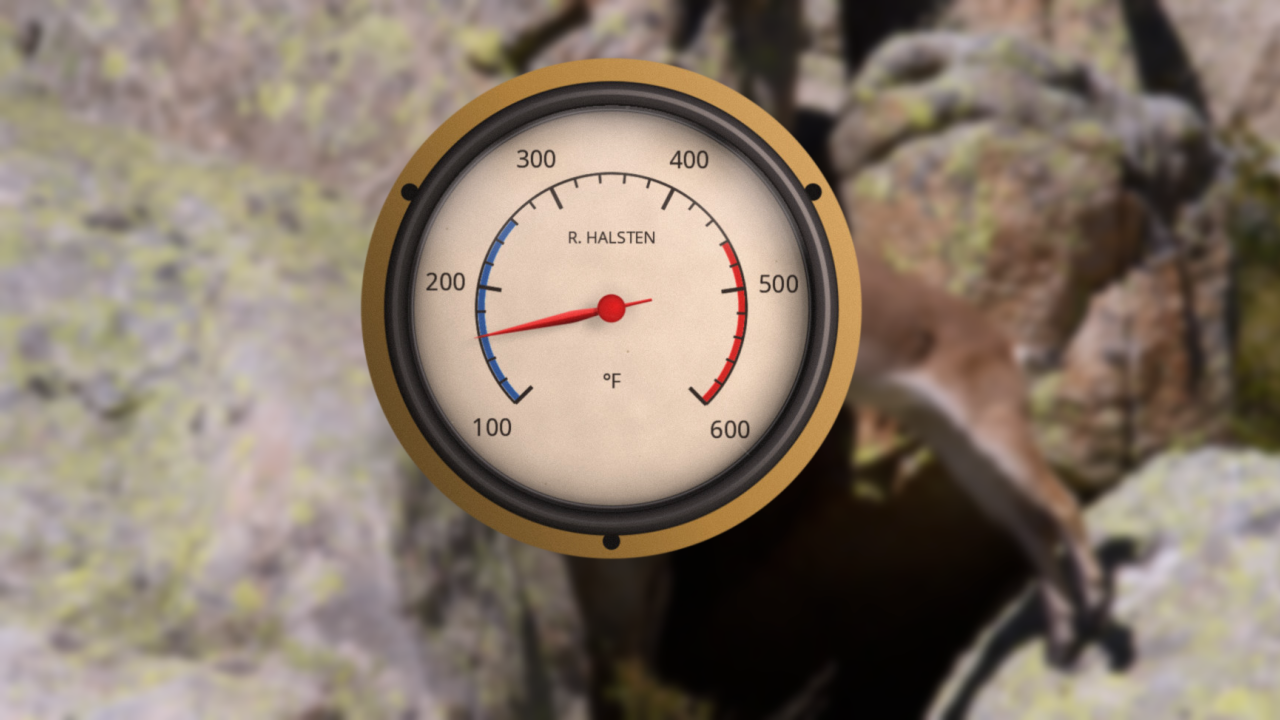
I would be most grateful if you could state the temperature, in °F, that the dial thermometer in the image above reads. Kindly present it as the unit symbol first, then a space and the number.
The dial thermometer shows °F 160
